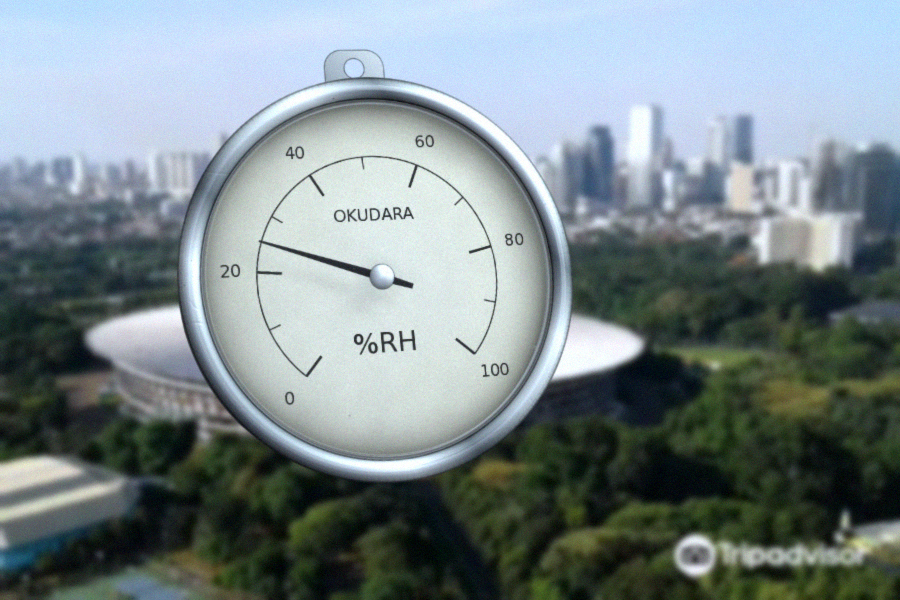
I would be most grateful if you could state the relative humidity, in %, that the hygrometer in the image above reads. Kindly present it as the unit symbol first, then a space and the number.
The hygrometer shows % 25
